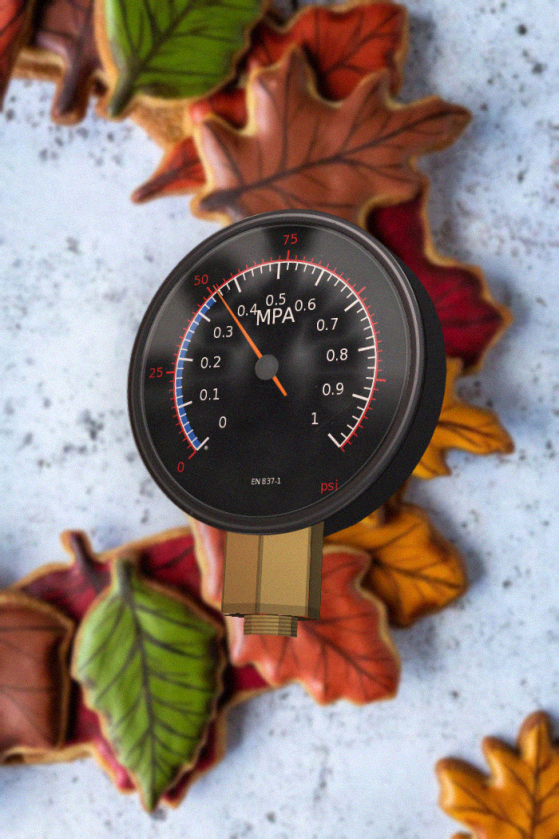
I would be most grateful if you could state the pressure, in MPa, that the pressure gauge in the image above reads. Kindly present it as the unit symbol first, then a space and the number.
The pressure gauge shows MPa 0.36
